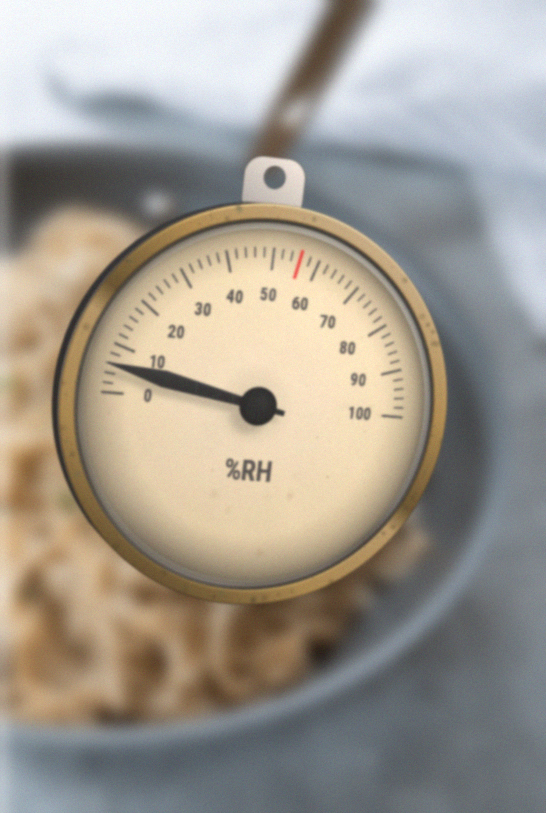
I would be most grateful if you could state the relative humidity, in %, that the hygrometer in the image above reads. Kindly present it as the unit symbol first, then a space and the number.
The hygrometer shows % 6
